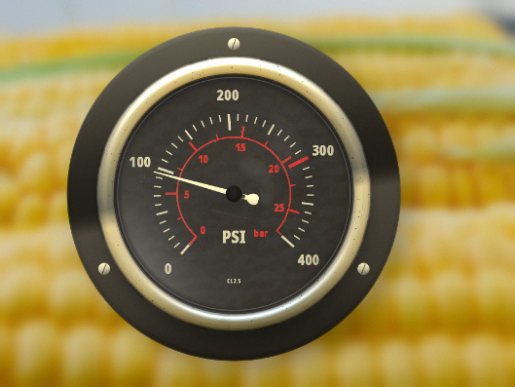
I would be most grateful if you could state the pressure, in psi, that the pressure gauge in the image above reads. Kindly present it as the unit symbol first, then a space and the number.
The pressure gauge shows psi 95
